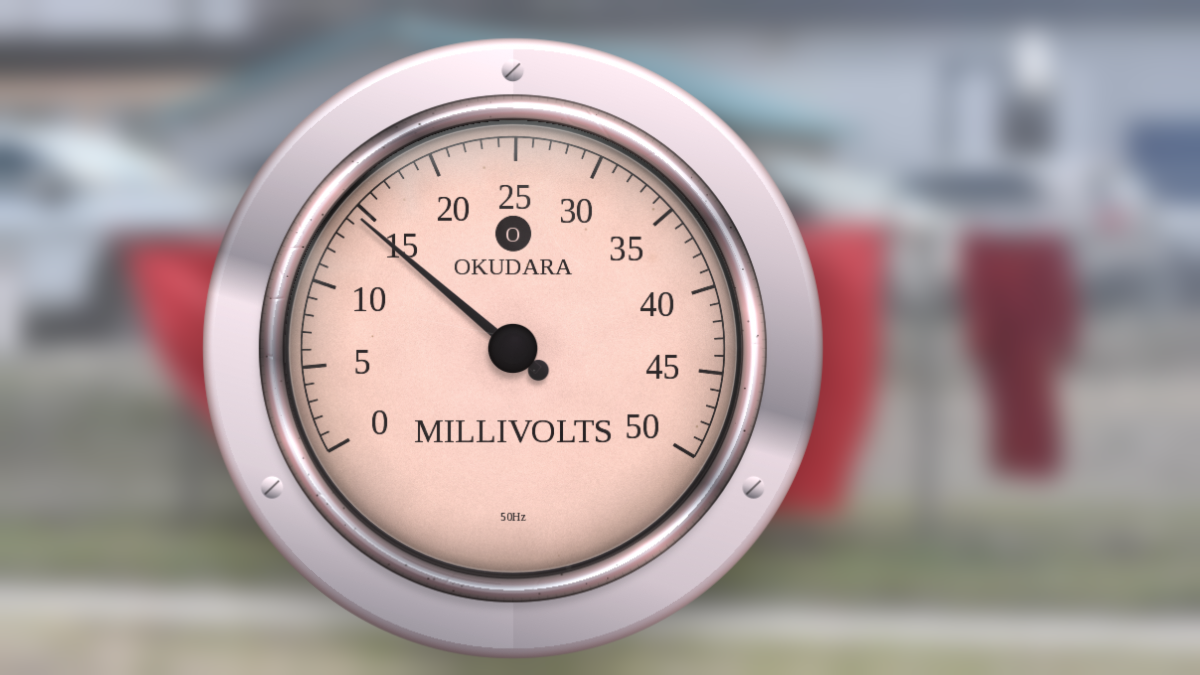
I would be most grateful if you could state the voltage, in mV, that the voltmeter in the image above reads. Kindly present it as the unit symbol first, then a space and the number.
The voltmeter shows mV 14.5
